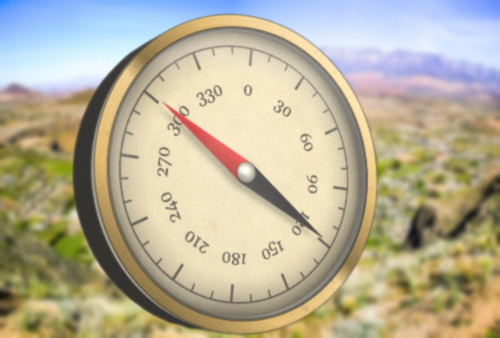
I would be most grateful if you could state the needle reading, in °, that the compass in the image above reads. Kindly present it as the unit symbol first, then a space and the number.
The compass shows ° 300
